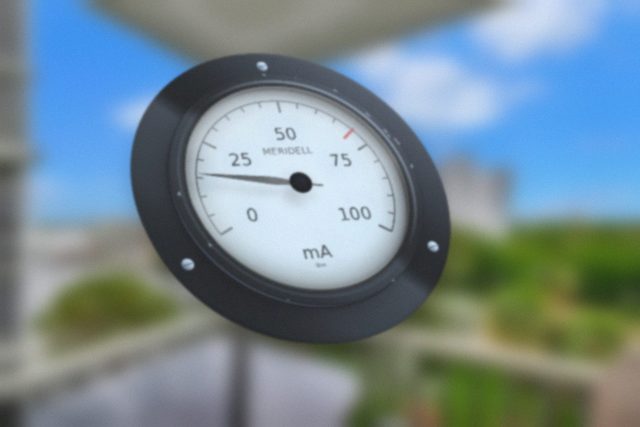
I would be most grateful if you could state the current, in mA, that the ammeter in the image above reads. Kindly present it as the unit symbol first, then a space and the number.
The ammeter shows mA 15
